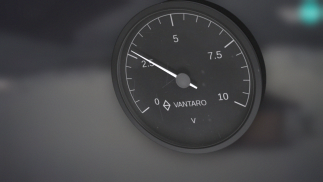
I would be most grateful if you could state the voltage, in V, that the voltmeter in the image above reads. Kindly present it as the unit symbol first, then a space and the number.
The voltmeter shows V 2.75
